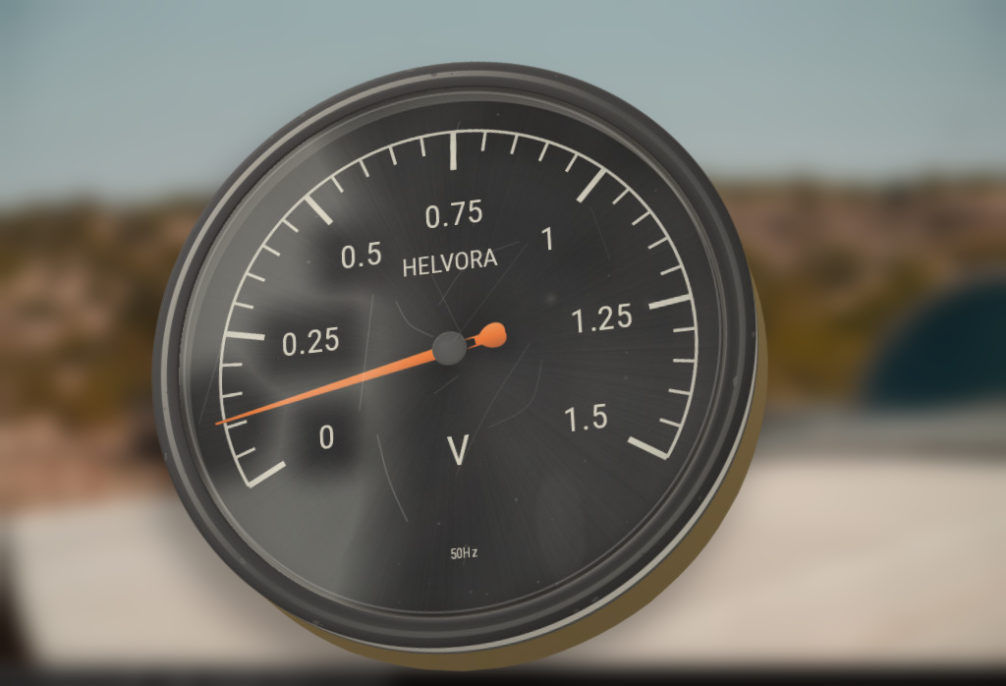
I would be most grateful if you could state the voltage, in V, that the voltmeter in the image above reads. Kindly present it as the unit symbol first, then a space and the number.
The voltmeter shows V 0.1
